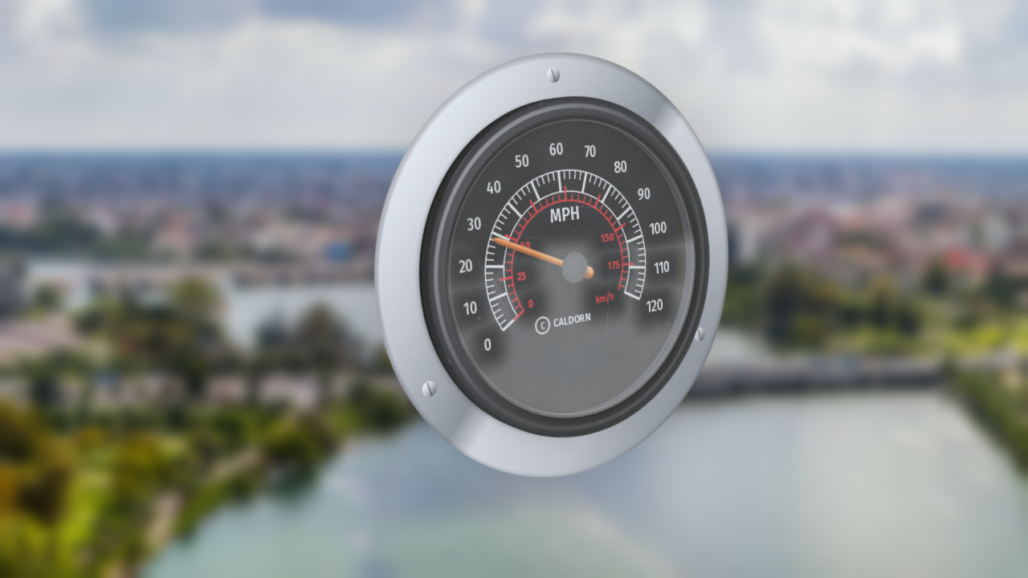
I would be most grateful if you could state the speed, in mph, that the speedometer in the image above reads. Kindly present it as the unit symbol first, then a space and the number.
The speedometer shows mph 28
